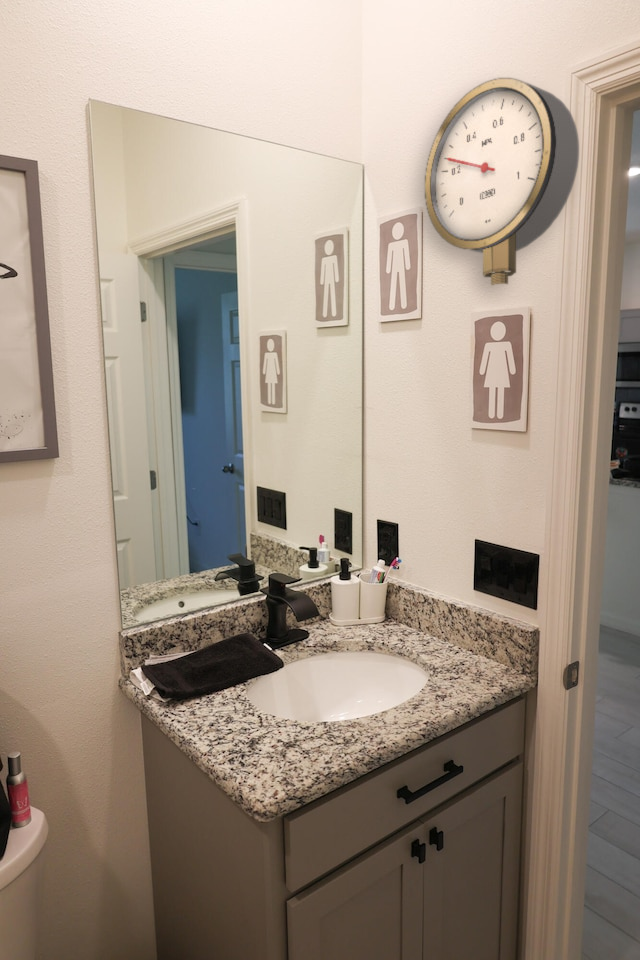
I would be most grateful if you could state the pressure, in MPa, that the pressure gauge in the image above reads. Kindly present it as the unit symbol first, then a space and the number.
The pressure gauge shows MPa 0.25
